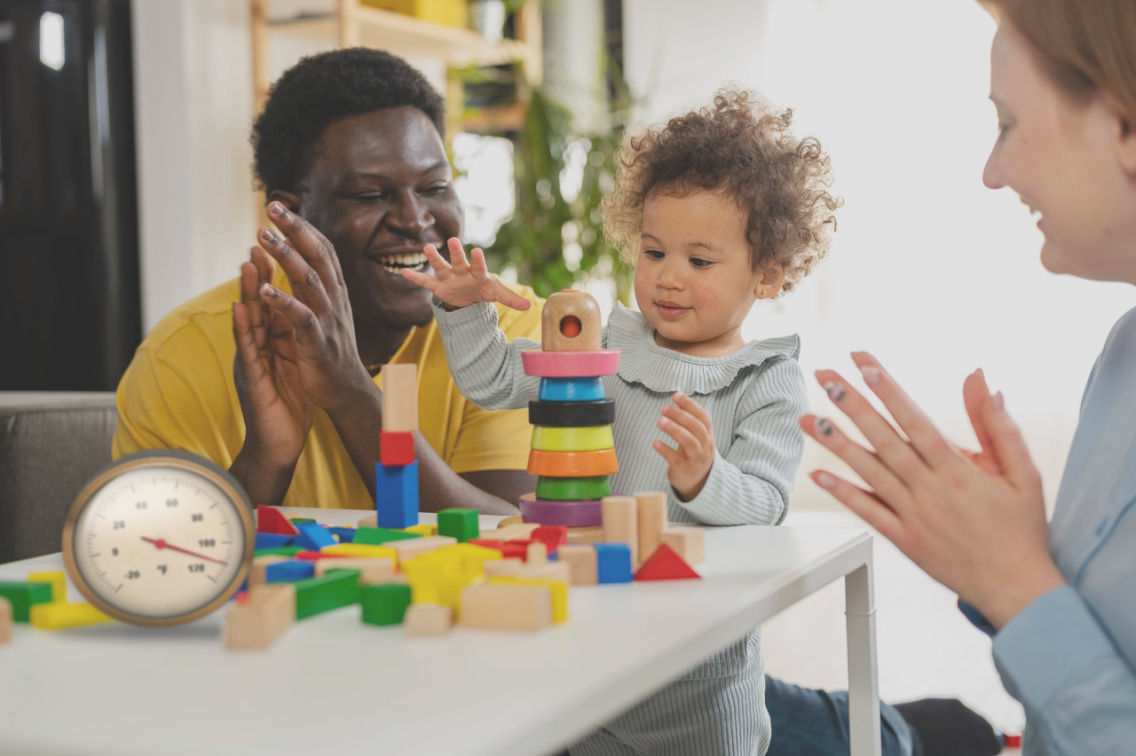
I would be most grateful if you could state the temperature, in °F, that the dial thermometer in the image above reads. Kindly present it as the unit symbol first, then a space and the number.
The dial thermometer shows °F 110
